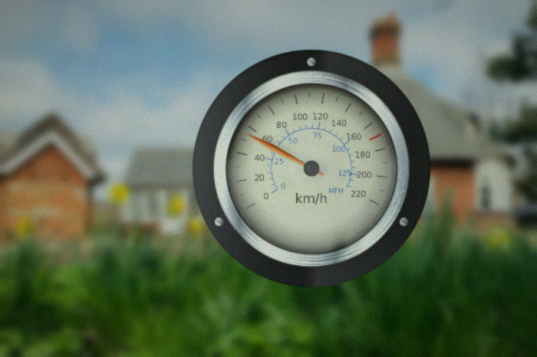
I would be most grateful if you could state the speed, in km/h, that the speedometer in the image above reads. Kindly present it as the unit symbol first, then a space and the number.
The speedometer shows km/h 55
